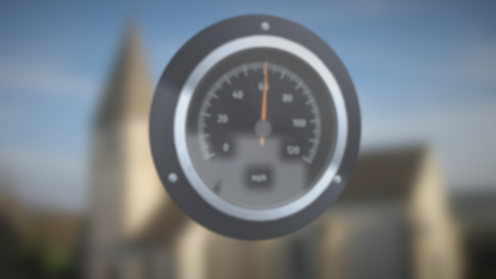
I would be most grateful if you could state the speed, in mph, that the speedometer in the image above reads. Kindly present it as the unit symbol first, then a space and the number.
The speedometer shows mph 60
